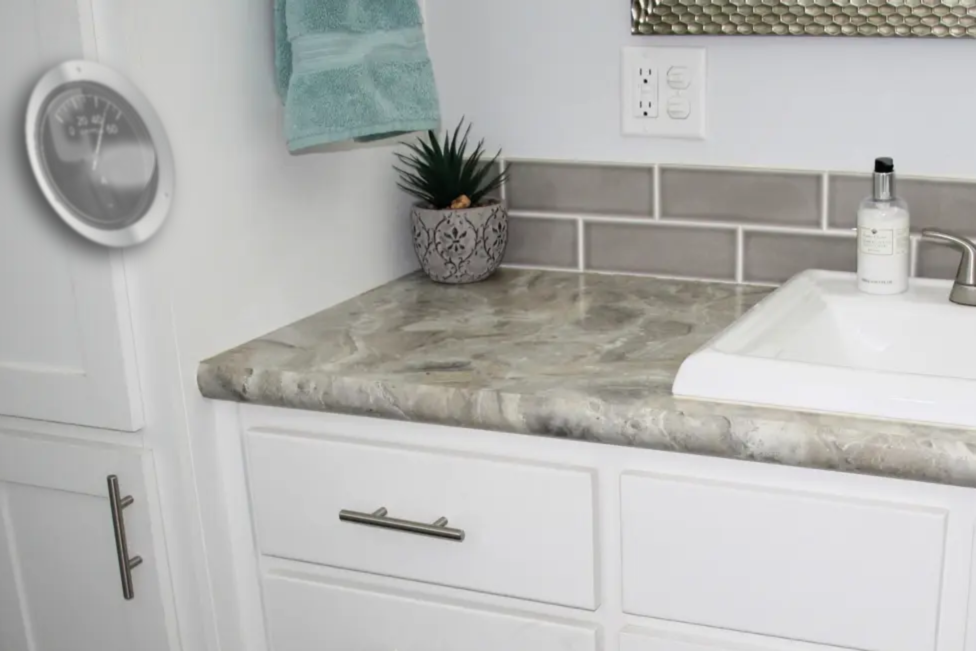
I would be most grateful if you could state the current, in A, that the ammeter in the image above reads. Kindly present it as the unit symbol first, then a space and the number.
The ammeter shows A 50
